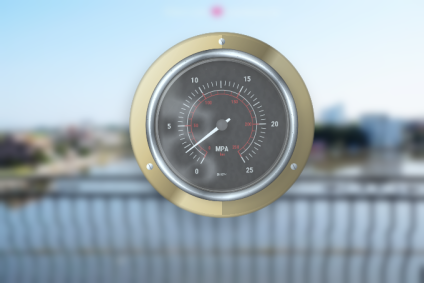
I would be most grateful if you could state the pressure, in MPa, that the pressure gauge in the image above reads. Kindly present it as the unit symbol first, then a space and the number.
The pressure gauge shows MPa 2
